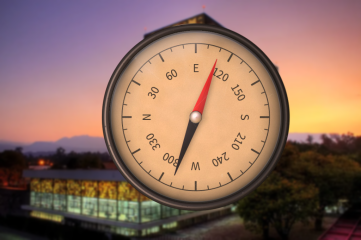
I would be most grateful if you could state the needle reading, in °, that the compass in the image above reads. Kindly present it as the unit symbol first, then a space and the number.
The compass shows ° 110
